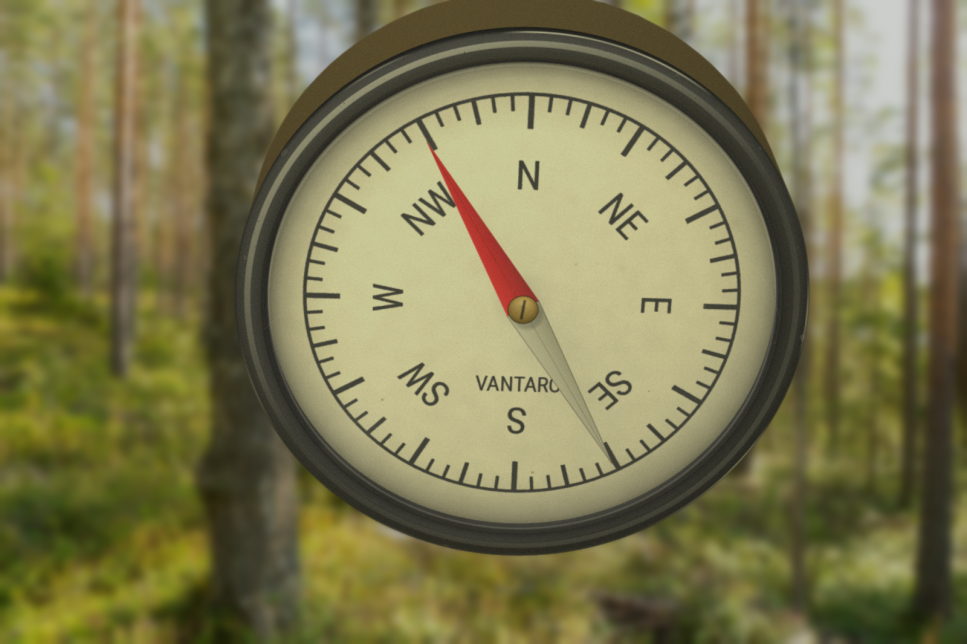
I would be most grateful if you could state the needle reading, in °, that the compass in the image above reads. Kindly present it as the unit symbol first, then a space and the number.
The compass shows ° 330
